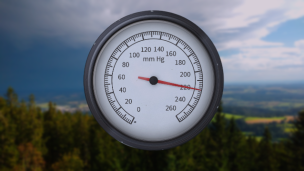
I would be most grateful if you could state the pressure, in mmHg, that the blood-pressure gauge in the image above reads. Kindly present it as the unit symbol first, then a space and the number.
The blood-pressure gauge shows mmHg 220
